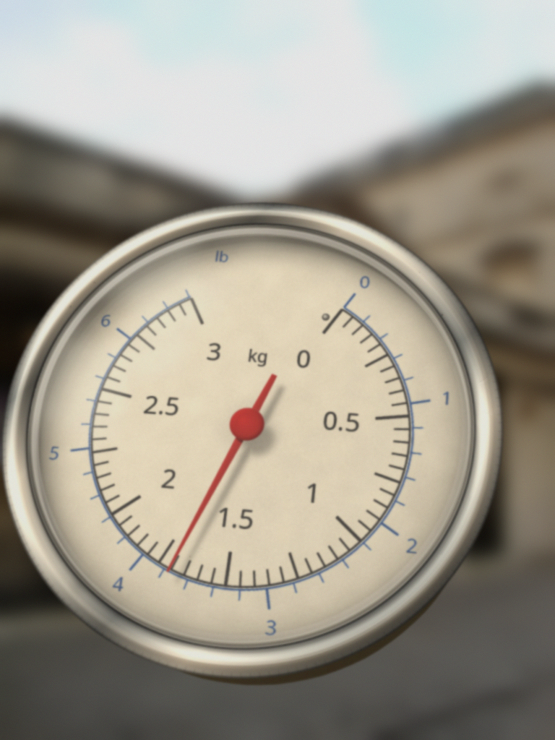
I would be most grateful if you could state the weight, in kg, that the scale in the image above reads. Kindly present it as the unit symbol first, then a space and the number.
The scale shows kg 1.7
